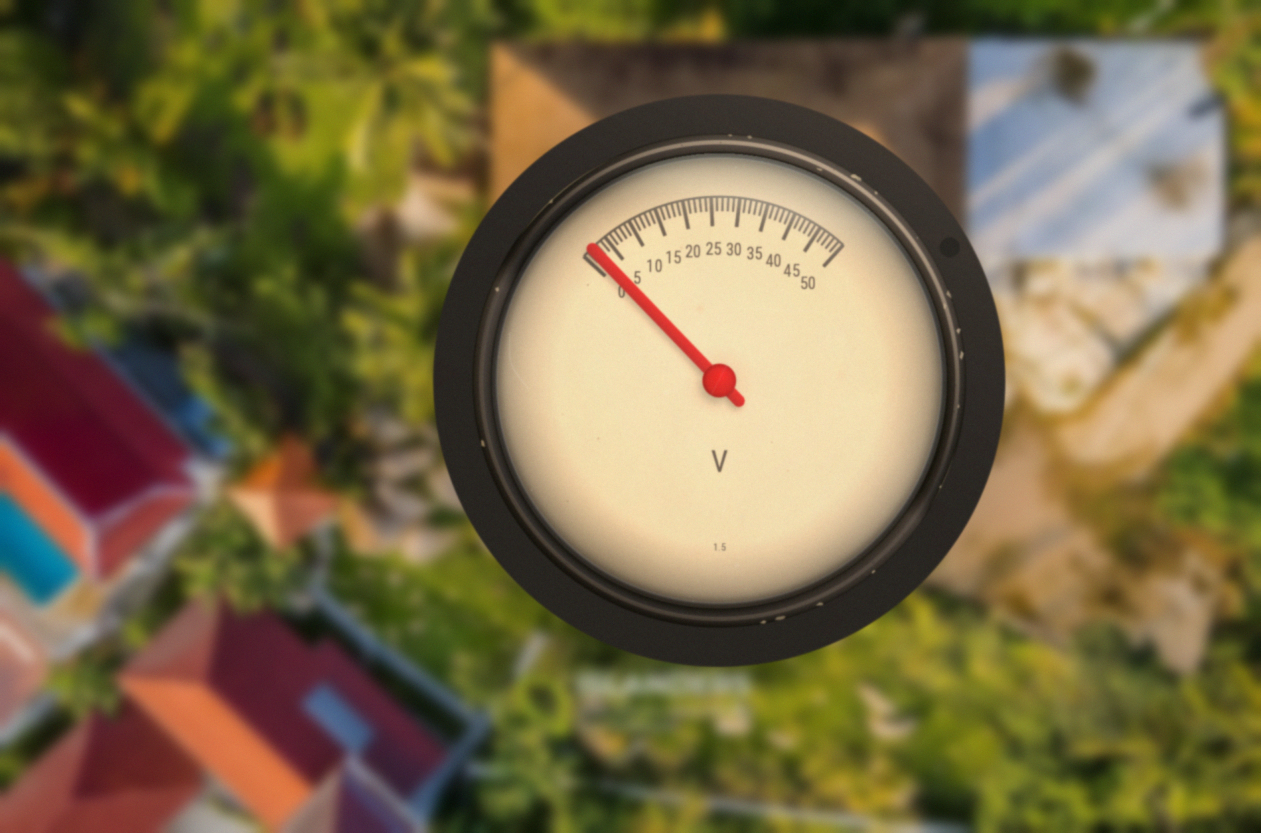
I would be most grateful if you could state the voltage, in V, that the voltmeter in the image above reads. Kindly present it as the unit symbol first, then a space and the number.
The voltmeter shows V 2
